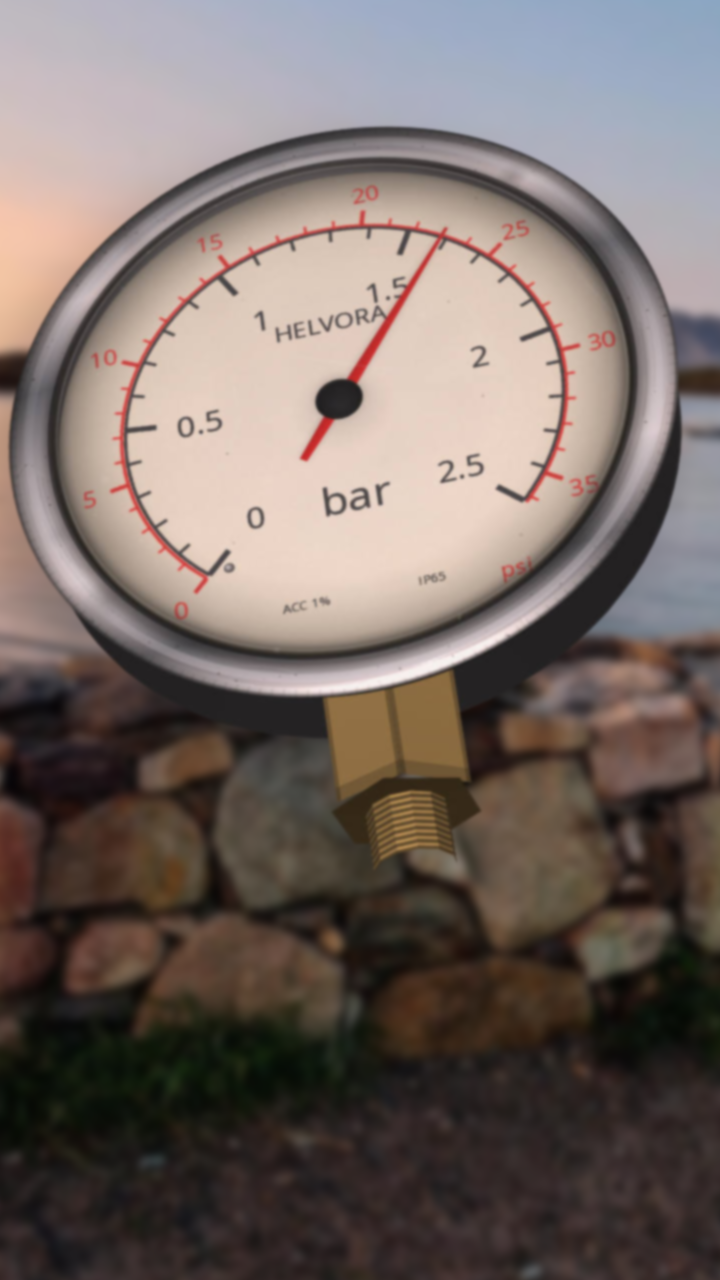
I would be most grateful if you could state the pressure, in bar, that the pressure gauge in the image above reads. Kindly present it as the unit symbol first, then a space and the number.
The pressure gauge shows bar 1.6
